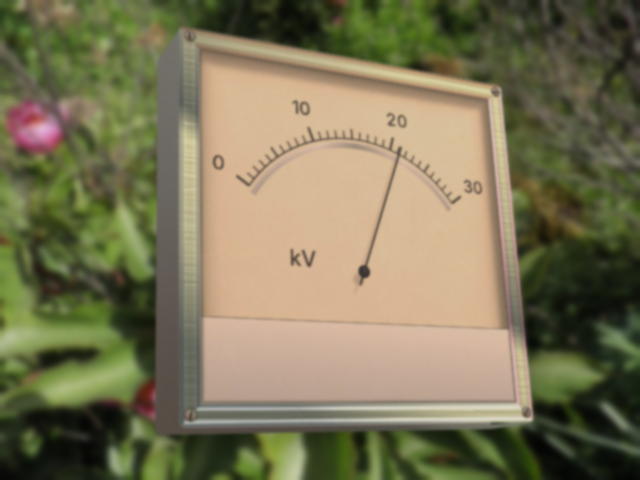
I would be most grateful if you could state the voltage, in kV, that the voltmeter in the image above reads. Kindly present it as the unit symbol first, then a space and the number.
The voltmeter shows kV 21
